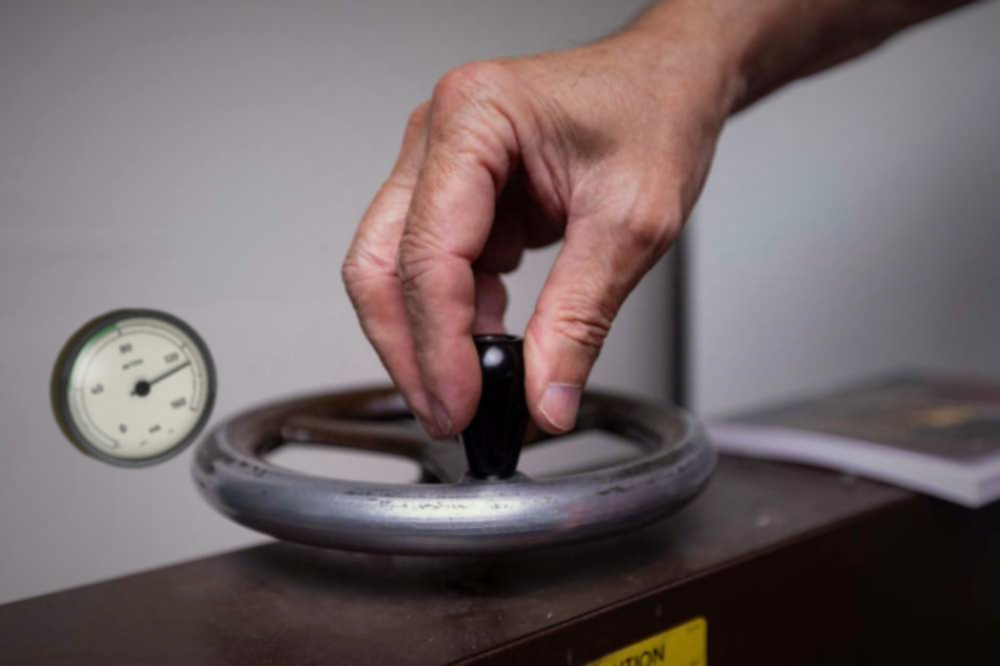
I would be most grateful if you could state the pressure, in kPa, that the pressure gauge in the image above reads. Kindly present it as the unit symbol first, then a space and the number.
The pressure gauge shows kPa 130
